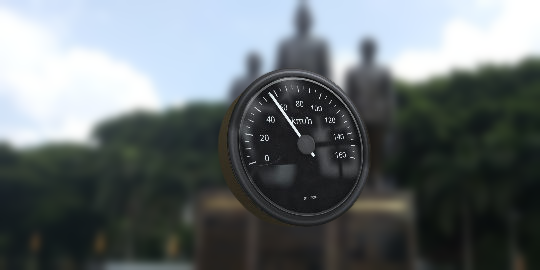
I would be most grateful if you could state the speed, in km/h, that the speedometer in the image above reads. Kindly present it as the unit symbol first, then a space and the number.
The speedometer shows km/h 55
